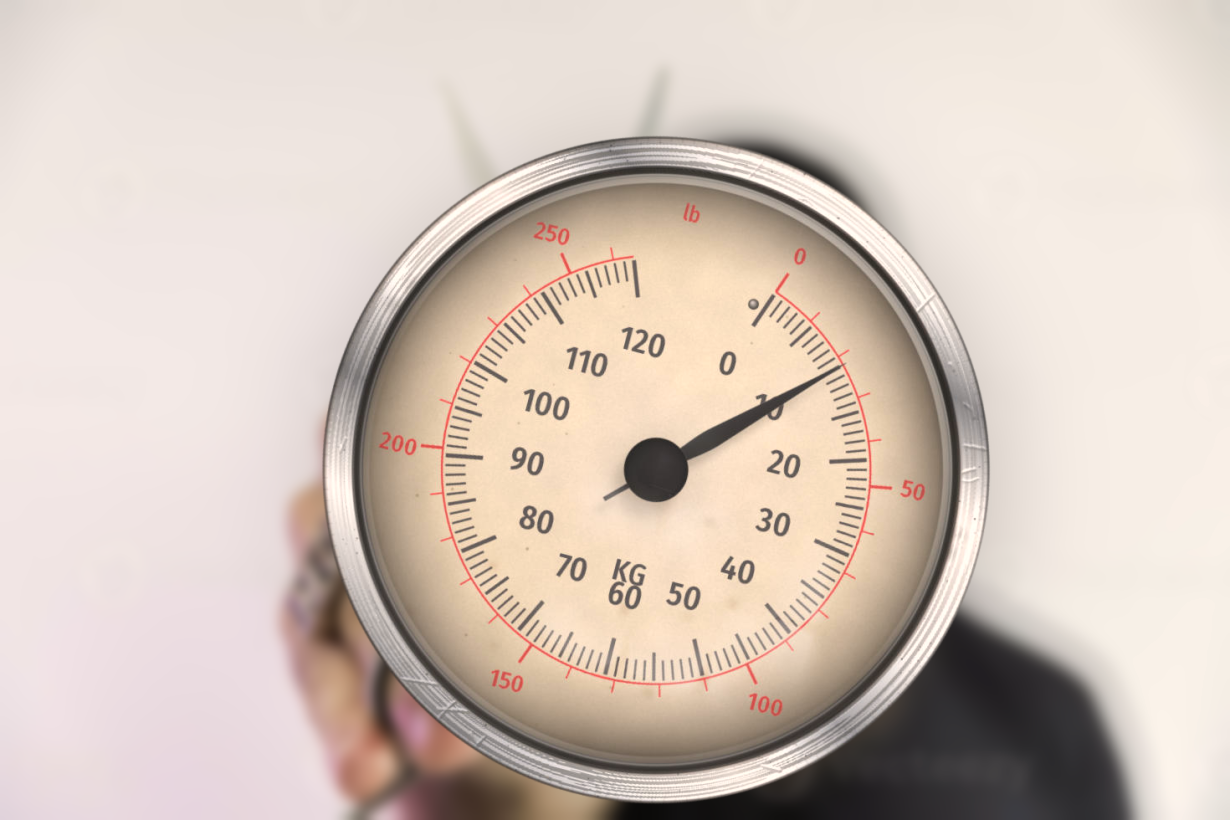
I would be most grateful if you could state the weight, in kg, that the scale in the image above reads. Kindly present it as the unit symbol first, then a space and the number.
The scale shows kg 10
